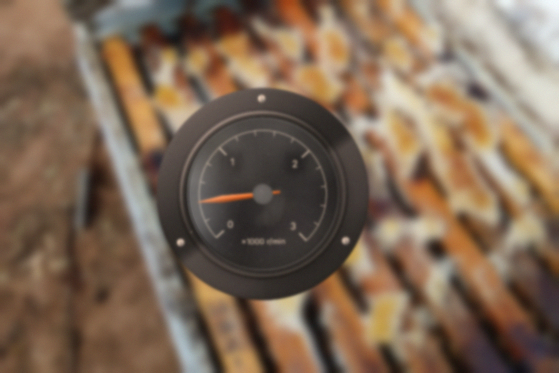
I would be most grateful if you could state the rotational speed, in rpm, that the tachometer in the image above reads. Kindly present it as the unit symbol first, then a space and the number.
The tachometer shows rpm 400
